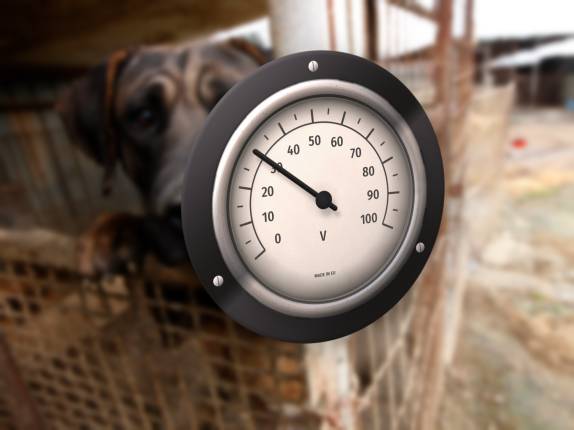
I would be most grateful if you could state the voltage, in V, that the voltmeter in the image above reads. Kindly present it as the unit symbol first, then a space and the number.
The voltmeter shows V 30
